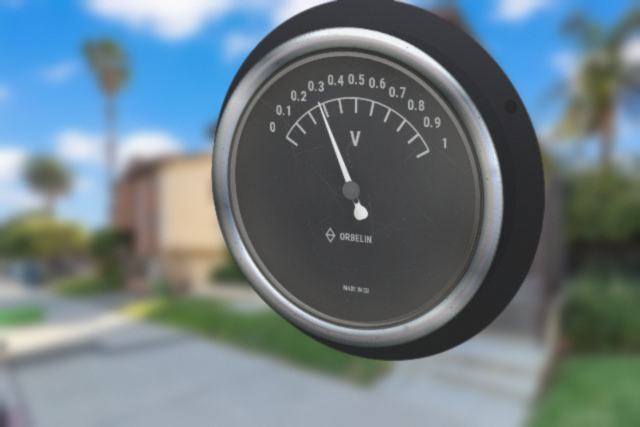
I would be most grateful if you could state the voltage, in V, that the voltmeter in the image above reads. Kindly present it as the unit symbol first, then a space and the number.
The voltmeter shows V 0.3
